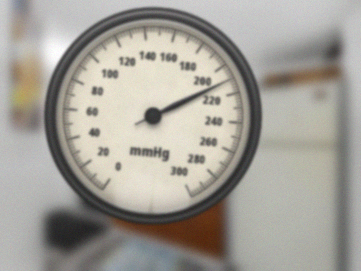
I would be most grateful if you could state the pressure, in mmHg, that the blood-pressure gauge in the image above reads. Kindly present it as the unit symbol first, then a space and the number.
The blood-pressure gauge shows mmHg 210
